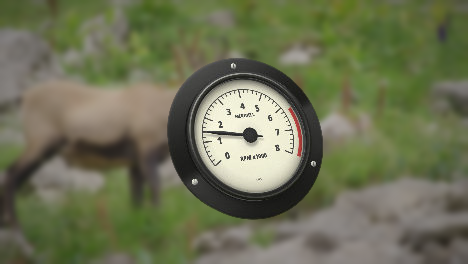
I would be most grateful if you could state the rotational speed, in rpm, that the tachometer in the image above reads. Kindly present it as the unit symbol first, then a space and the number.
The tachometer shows rpm 1400
